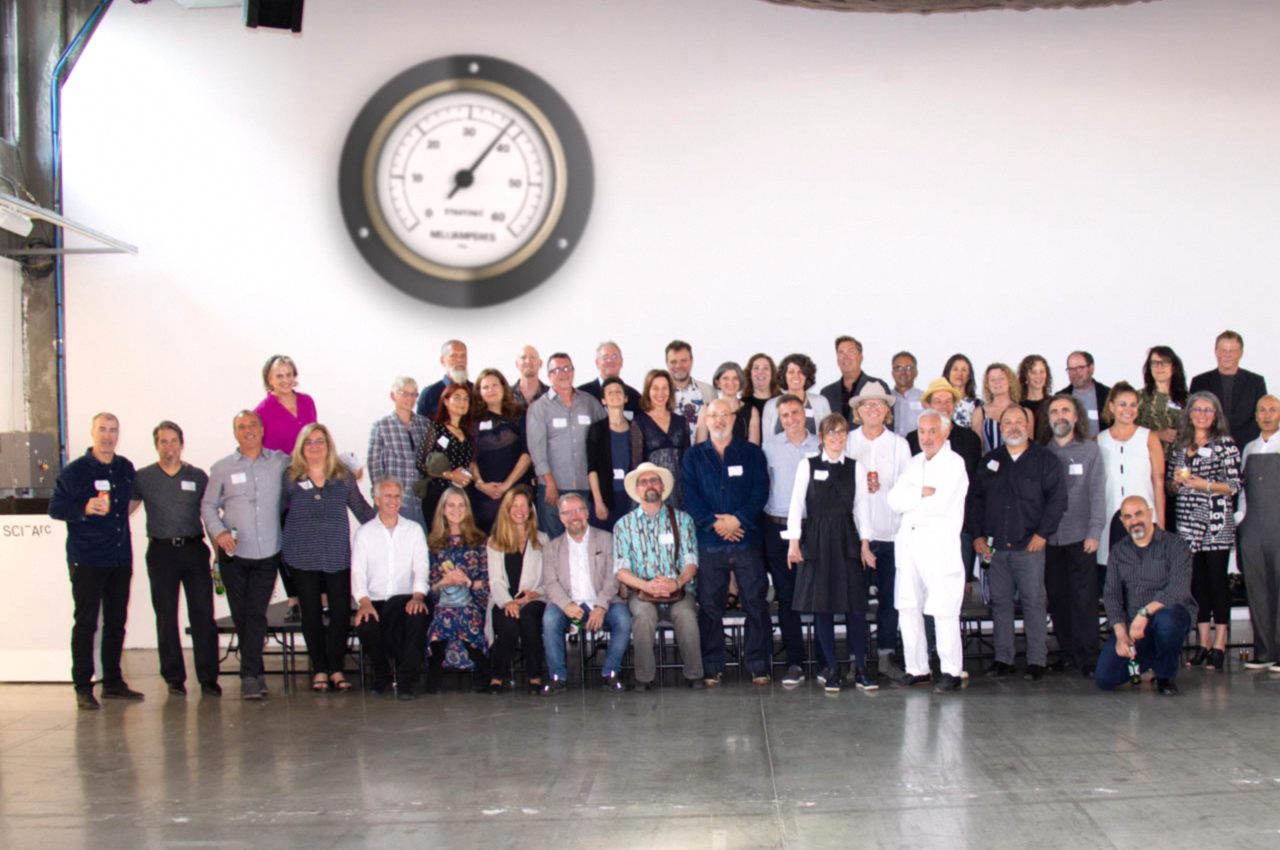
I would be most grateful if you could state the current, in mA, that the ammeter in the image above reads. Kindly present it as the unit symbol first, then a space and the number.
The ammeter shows mA 38
